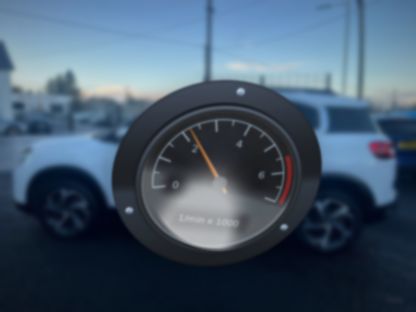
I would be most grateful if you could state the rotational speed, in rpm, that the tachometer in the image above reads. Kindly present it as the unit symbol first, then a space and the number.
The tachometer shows rpm 2250
